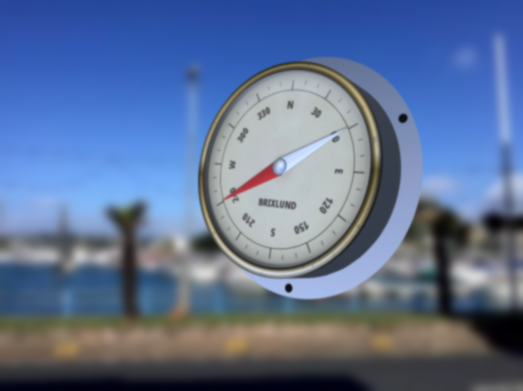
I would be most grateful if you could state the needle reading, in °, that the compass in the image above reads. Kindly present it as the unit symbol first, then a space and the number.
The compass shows ° 240
